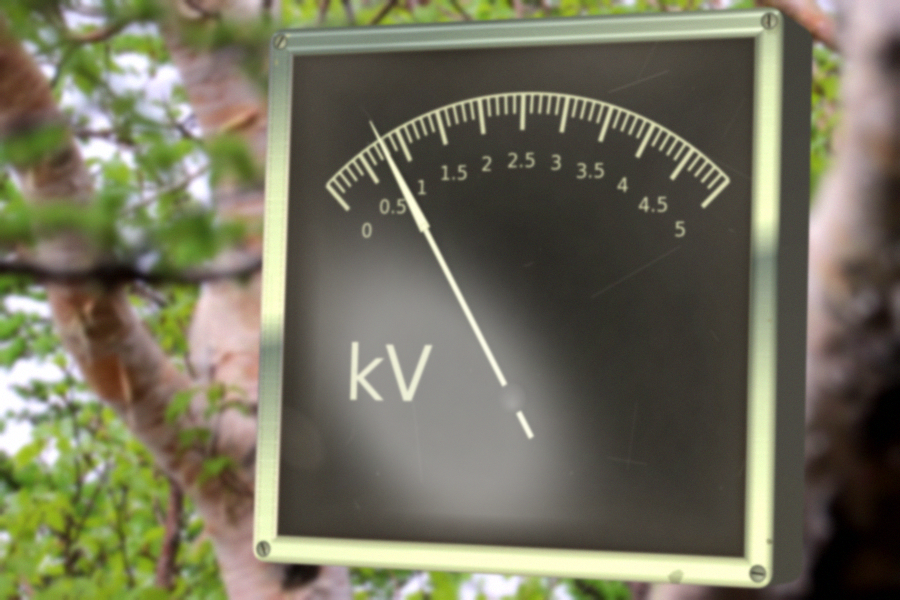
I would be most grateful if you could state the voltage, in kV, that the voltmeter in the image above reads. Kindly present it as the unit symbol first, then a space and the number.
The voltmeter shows kV 0.8
